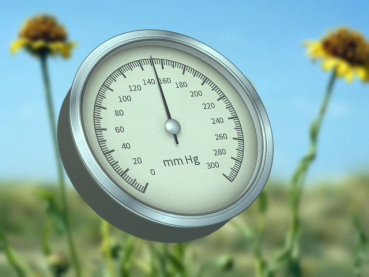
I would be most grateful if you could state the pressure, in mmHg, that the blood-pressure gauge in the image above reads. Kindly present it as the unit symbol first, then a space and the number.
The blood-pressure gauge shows mmHg 150
